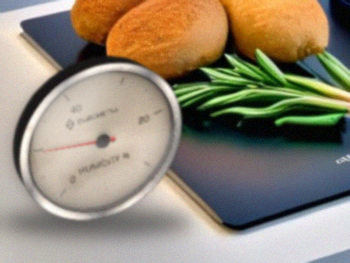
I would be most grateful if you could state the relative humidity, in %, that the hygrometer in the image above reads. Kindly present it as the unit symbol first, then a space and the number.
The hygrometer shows % 20
